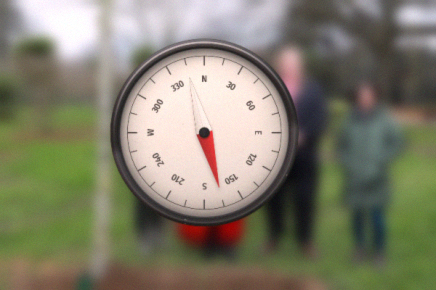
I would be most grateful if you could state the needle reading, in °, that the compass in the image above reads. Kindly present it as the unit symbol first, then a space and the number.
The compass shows ° 165
